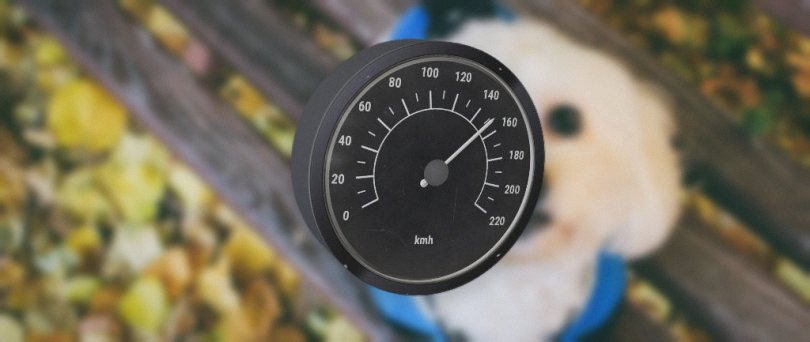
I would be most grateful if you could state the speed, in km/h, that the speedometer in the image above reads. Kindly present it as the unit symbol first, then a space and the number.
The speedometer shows km/h 150
